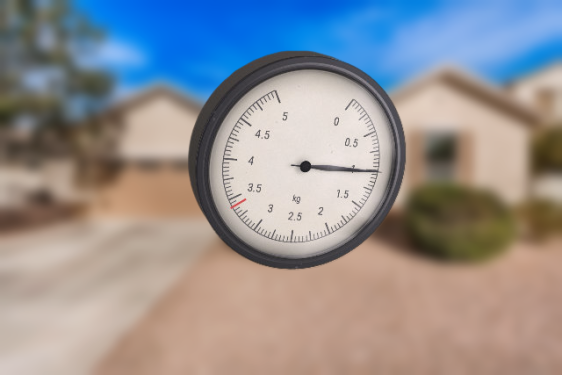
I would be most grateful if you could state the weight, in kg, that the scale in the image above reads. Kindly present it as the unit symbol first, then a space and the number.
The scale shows kg 1
